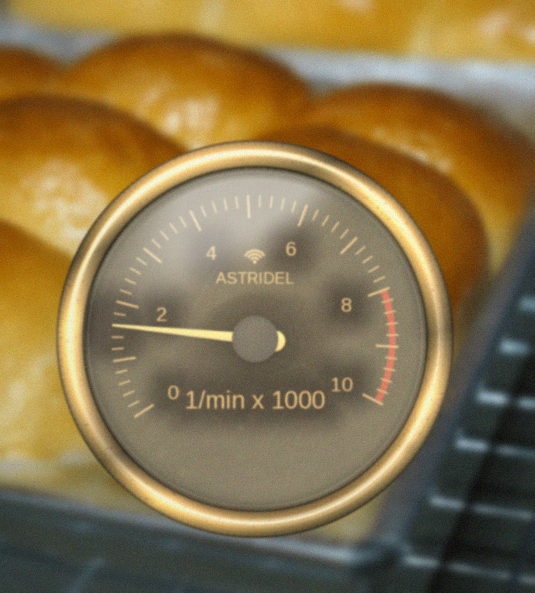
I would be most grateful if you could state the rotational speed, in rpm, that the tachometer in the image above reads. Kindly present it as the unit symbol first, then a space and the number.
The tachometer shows rpm 1600
